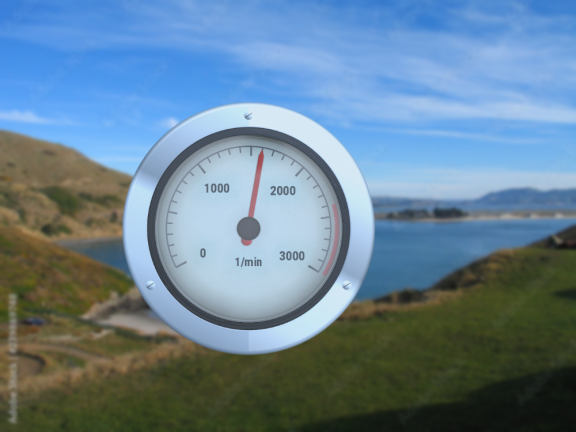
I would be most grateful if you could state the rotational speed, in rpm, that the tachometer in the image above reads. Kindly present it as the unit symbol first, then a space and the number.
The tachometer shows rpm 1600
